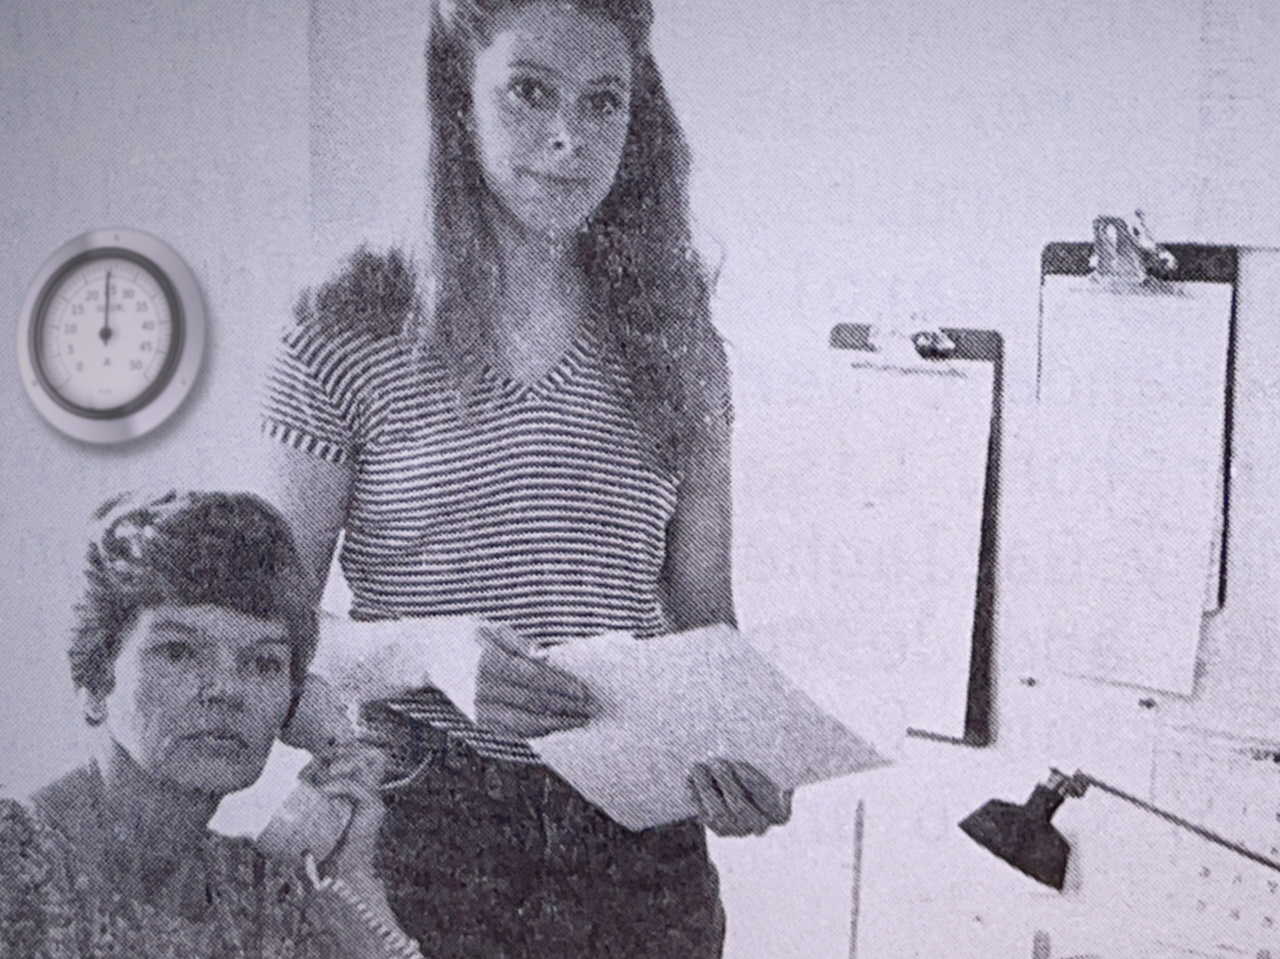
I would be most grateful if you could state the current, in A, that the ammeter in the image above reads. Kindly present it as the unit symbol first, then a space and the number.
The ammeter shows A 25
